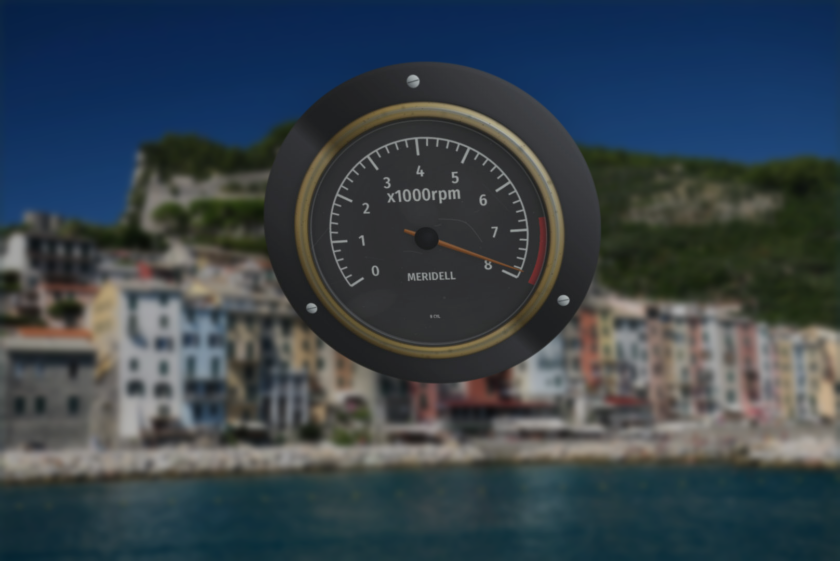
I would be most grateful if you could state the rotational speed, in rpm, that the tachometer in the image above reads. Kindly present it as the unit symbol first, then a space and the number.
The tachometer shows rpm 7800
